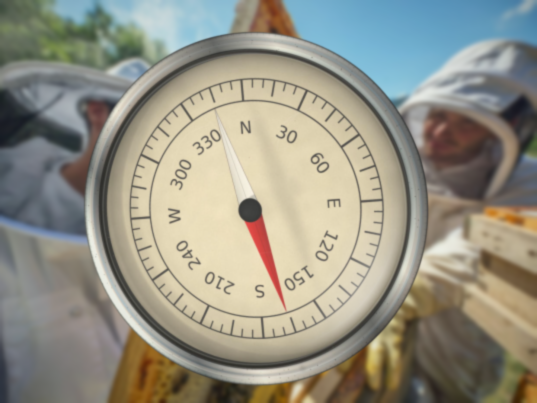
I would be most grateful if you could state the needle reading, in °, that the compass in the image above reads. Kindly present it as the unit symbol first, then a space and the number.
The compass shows ° 165
